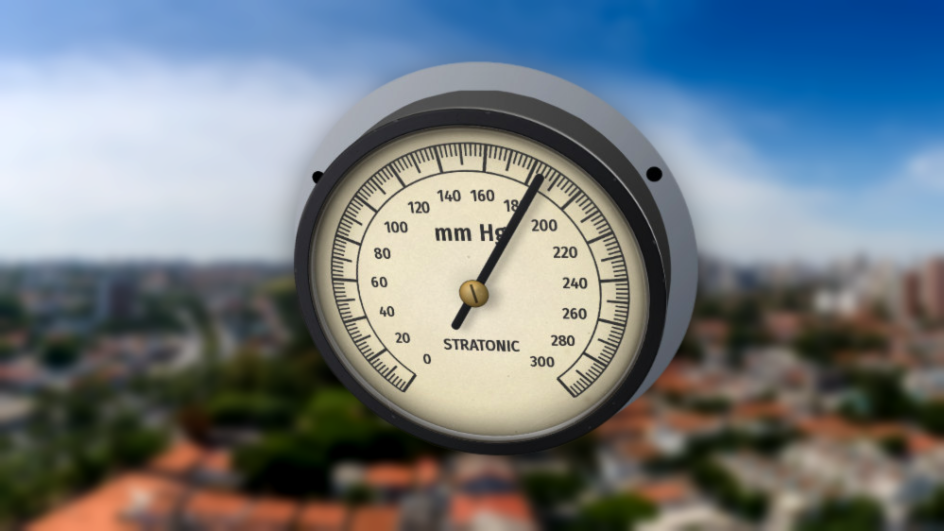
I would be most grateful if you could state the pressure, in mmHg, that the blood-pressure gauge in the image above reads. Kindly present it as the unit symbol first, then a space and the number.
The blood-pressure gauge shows mmHg 184
